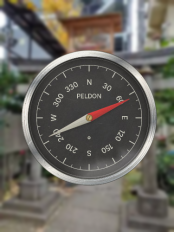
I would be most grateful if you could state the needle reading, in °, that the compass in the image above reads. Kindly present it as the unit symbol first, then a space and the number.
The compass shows ° 65
